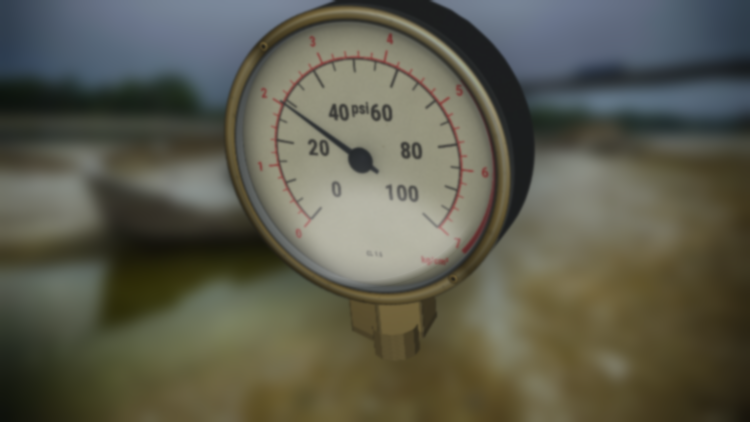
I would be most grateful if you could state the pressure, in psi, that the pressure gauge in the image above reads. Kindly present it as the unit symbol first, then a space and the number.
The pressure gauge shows psi 30
